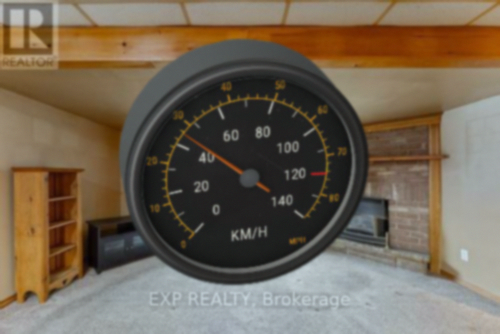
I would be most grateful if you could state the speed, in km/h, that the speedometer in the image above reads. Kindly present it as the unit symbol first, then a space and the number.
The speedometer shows km/h 45
